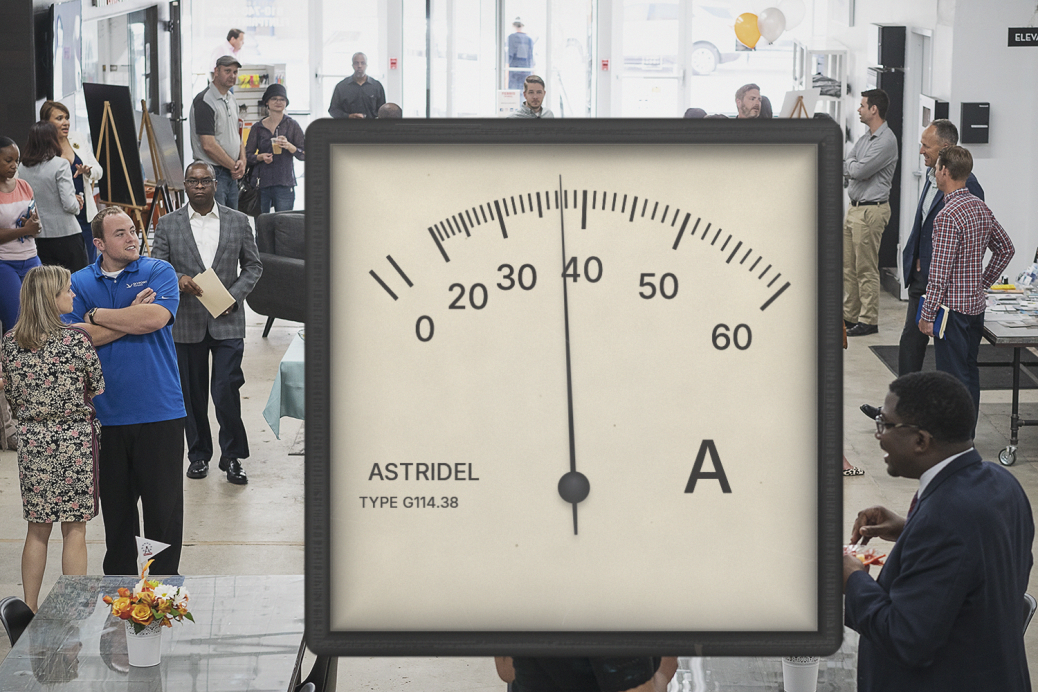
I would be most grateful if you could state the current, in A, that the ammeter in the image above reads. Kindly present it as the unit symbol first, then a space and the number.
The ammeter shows A 37.5
